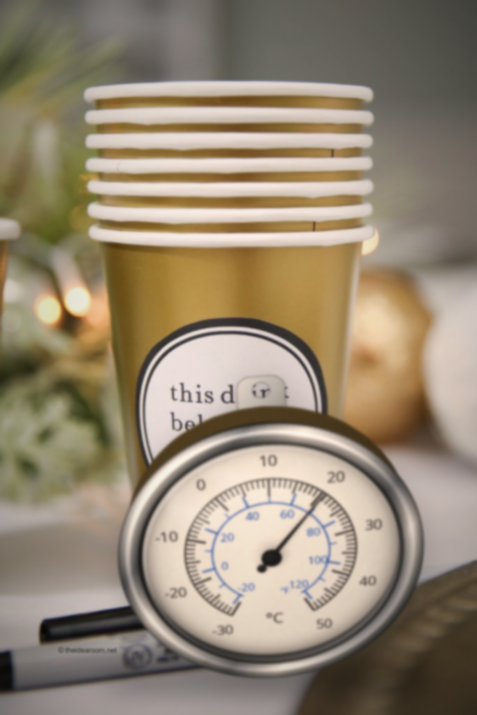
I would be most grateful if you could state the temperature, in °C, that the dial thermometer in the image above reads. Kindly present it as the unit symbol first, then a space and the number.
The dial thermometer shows °C 20
